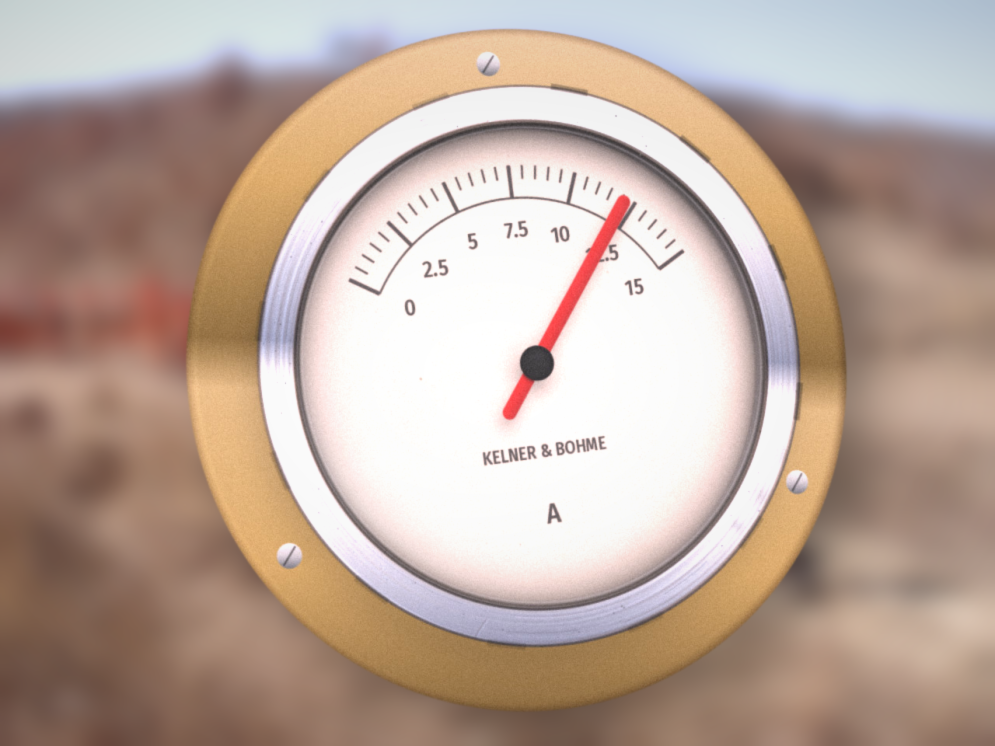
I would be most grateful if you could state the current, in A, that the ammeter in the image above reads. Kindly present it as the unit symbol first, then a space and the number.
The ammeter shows A 12
